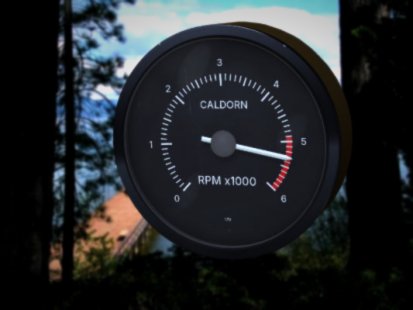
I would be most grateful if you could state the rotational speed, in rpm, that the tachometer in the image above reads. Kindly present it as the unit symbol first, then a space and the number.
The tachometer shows rpm 5300
